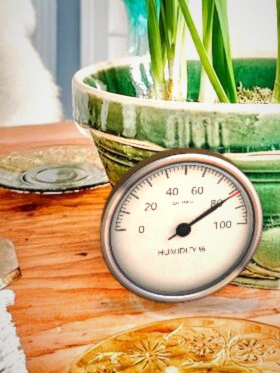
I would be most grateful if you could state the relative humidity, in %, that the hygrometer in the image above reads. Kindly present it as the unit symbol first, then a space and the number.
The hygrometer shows % 80
